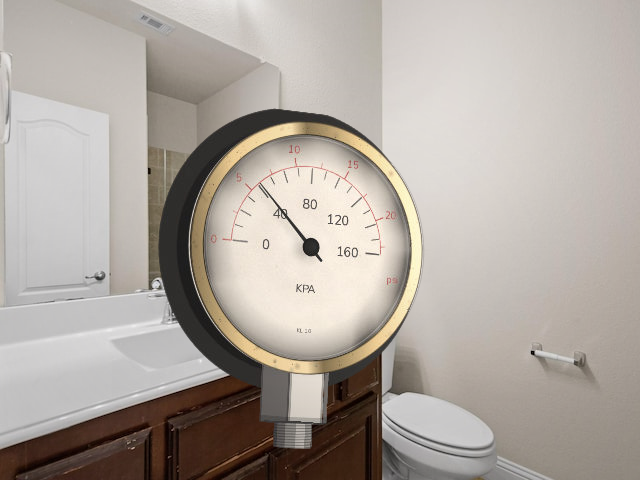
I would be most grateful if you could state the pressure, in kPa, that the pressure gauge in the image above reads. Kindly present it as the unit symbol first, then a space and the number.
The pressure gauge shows kPa 40
